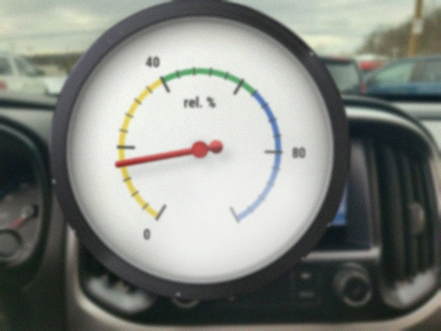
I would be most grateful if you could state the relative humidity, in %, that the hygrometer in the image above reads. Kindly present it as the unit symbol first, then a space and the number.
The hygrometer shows % 16
